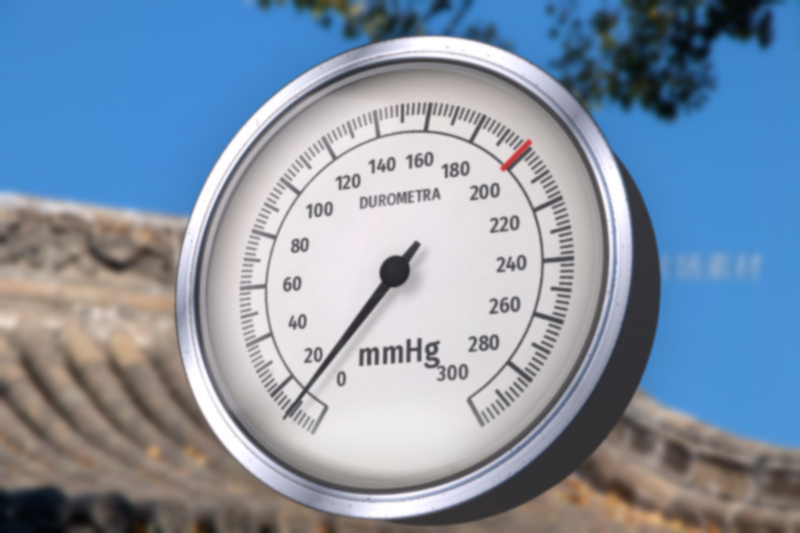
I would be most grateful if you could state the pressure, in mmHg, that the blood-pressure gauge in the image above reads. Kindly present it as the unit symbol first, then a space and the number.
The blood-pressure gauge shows mmHg 10
